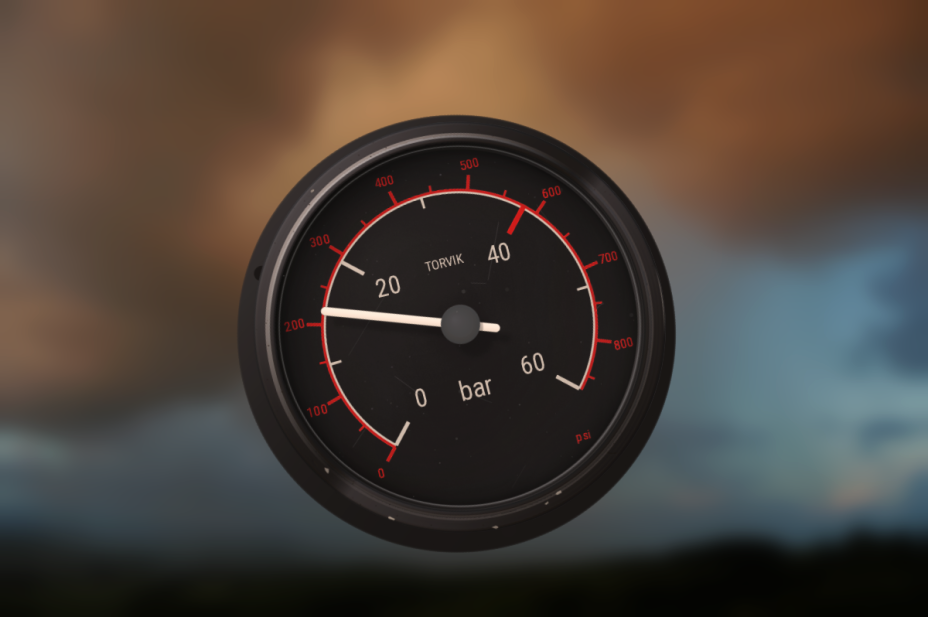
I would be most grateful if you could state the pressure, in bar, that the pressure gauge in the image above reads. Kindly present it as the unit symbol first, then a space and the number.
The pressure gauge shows bar 15
